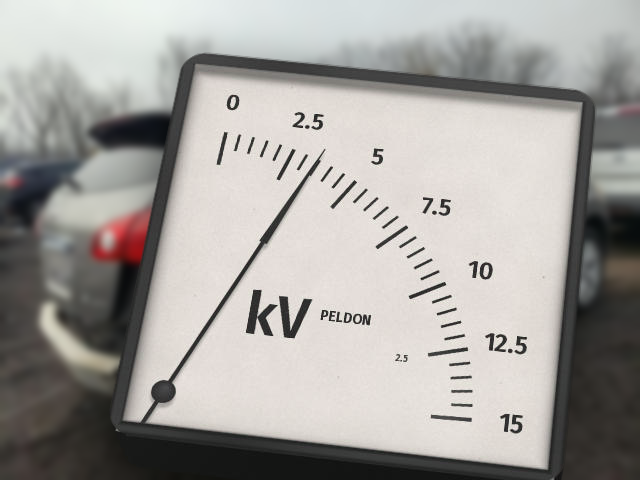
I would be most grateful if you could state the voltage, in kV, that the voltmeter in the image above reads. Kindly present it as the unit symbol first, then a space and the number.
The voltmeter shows kV 3.5
